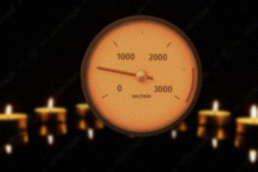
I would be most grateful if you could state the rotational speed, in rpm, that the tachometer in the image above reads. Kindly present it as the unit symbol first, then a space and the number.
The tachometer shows rpm 500
